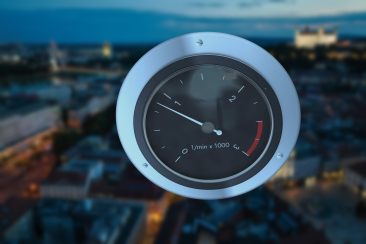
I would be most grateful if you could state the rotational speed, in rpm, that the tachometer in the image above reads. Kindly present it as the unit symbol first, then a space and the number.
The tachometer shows rpm 875
